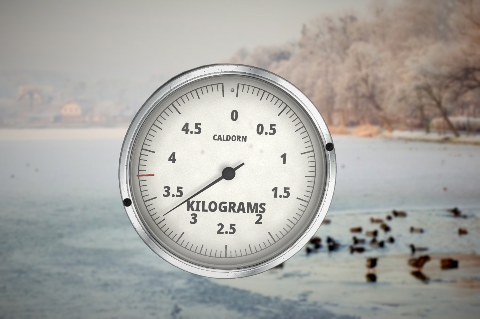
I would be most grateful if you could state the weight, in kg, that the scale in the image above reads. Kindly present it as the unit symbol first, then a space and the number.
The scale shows kg 3.3
